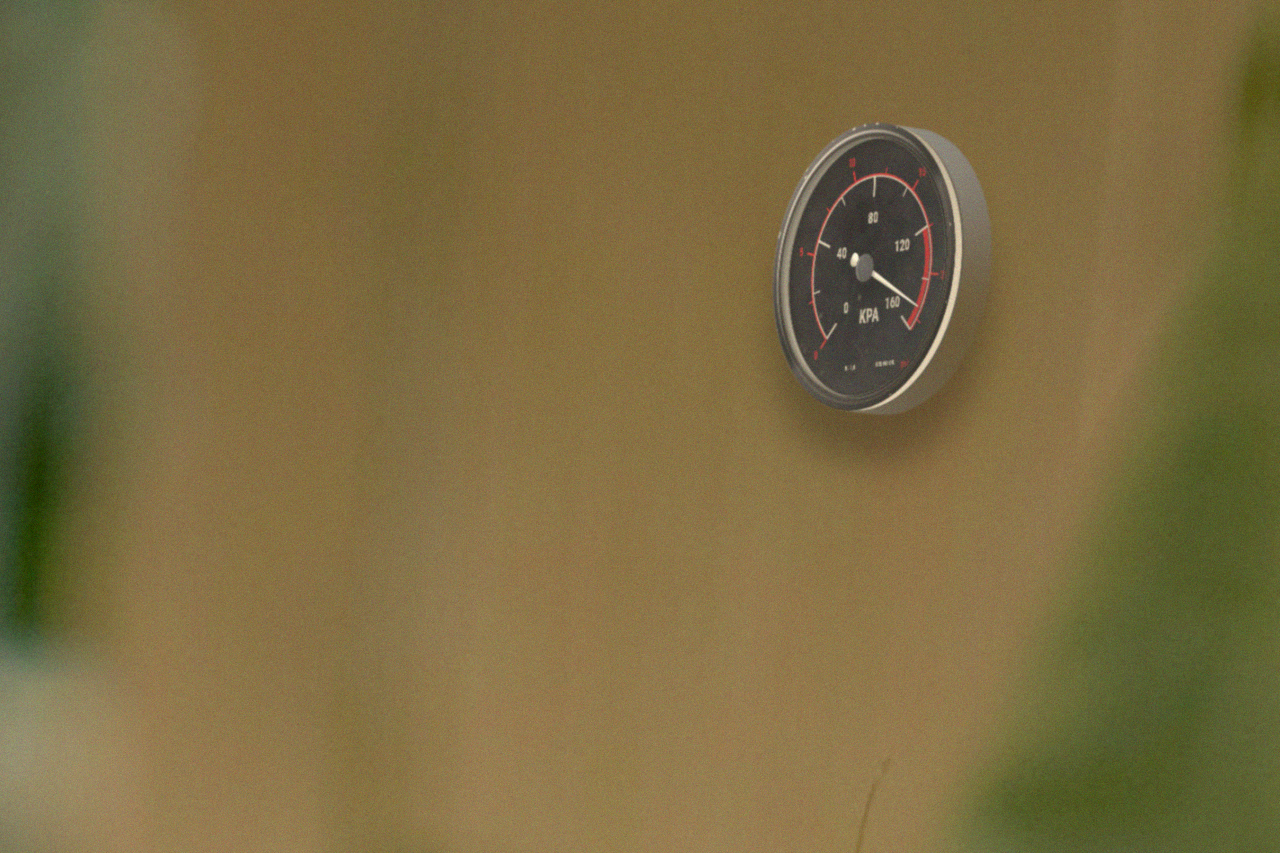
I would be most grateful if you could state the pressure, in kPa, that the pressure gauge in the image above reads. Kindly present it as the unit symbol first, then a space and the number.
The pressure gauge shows kPa 150
